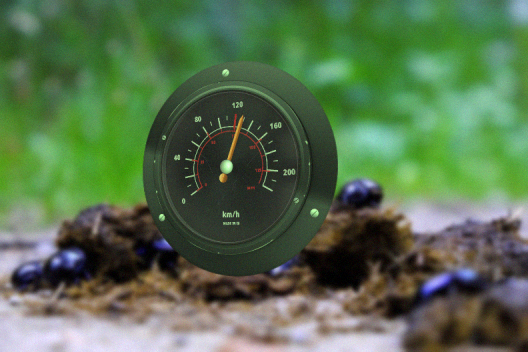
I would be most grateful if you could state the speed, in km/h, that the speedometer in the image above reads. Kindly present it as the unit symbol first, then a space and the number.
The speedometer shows km/h 130
